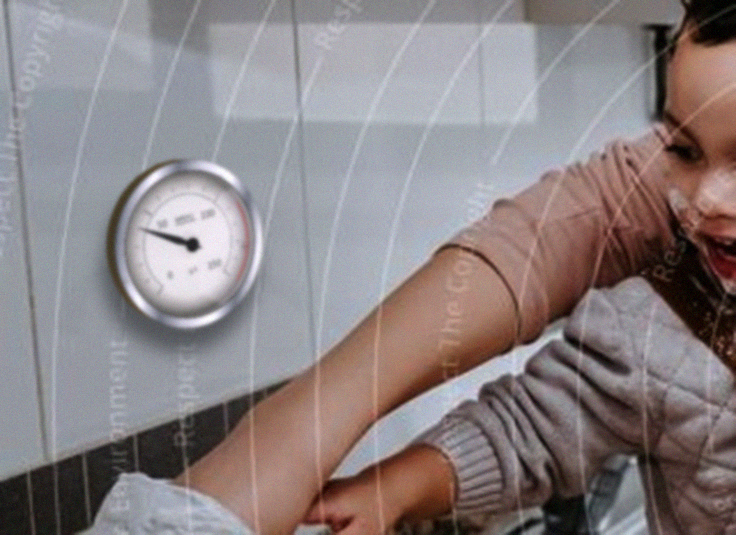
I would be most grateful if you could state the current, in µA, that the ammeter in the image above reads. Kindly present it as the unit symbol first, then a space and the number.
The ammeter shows µA 40
